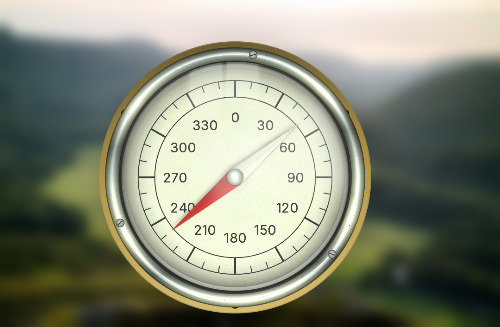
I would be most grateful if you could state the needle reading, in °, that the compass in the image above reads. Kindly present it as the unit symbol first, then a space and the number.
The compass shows ° 230
